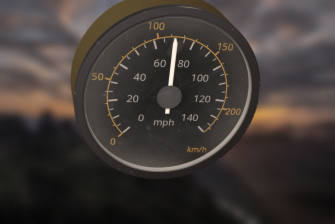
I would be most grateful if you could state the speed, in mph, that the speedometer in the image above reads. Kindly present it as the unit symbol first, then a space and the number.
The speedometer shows mph 70
